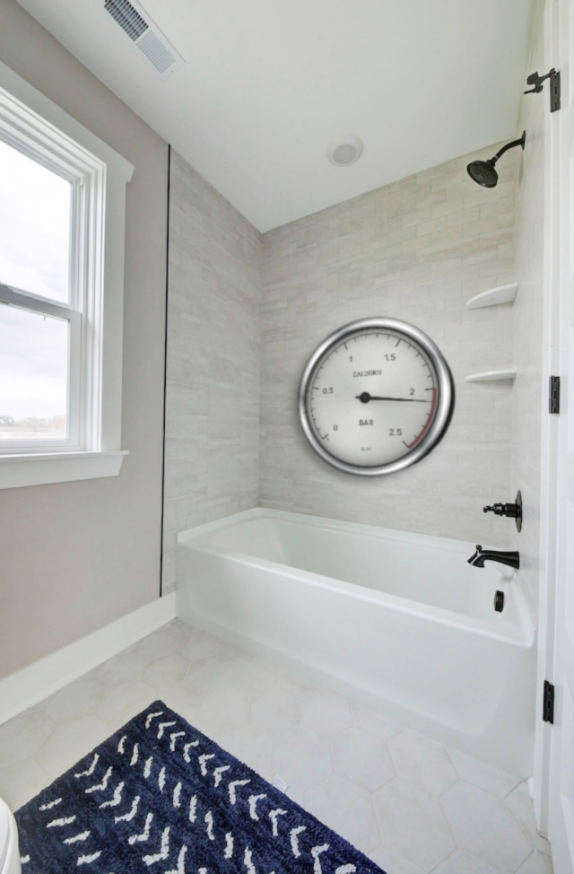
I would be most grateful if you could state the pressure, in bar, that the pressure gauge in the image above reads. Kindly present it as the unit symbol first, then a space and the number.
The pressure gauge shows bar 2.1
